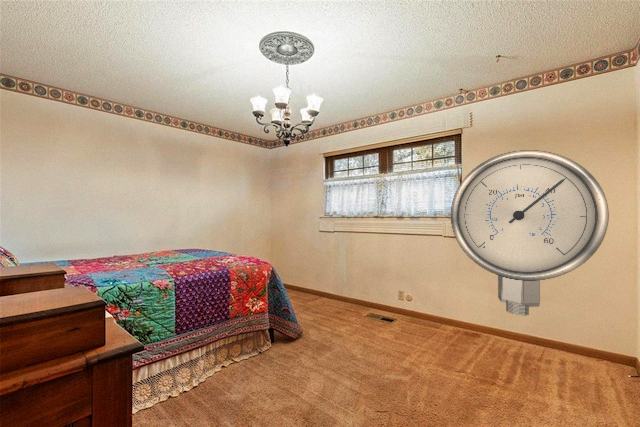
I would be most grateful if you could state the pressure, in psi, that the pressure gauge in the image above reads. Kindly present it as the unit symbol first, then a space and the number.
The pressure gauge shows psi 40
